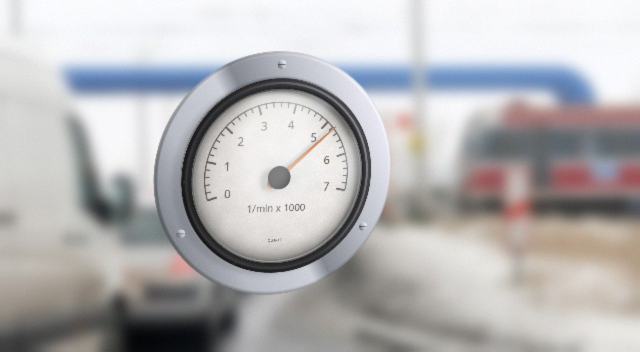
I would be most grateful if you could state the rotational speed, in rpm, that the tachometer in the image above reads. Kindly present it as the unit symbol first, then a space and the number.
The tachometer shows rpm 5200
